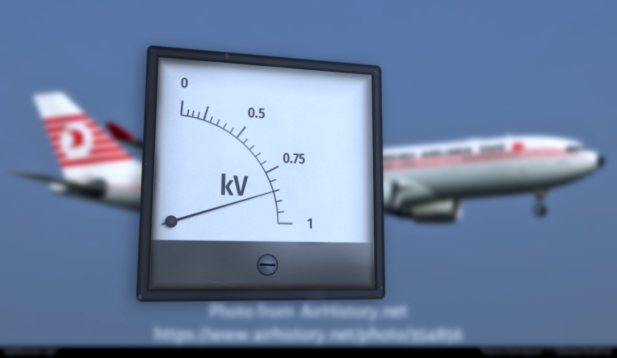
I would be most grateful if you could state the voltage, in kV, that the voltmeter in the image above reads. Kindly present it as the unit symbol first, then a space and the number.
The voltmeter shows kV 0.85
